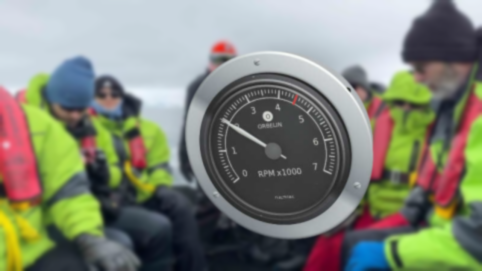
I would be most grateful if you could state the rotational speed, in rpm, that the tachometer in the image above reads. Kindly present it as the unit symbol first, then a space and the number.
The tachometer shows rpm 2000
